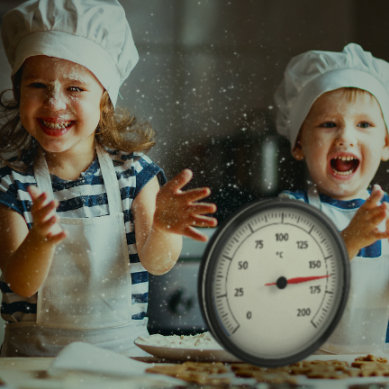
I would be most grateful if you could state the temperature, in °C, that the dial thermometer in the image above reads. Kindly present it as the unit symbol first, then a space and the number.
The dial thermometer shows °C 162.5
